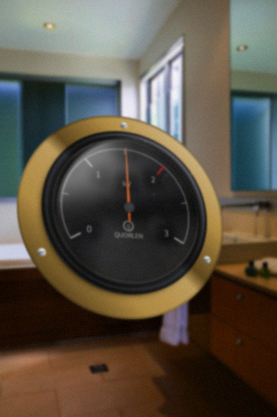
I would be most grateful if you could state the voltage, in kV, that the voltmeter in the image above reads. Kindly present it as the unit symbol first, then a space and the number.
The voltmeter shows kV 1.5
